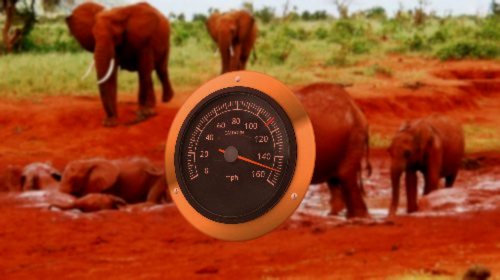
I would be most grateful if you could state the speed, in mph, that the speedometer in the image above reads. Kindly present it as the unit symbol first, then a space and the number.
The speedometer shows mph 150
